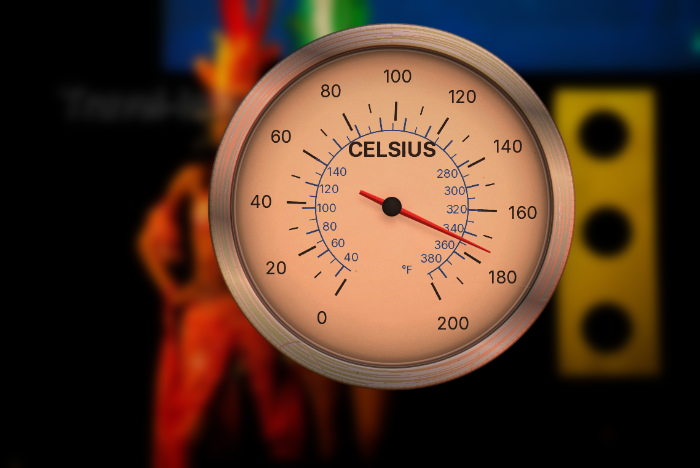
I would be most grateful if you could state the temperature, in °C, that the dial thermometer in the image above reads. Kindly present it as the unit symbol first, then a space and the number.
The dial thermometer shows °C 175
